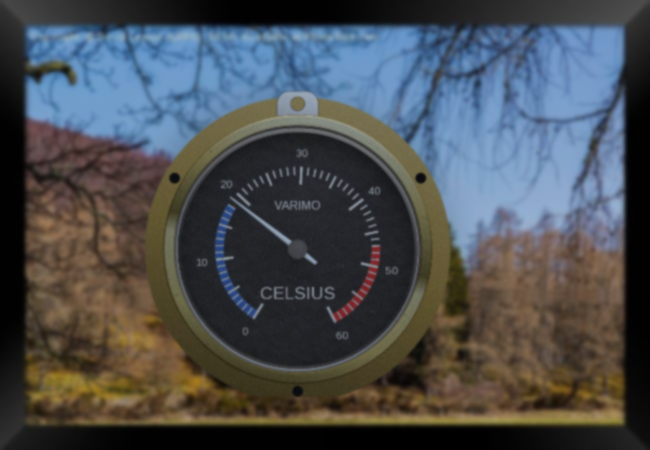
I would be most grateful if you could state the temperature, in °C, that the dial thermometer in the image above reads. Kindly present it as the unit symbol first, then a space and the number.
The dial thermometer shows °C 19
